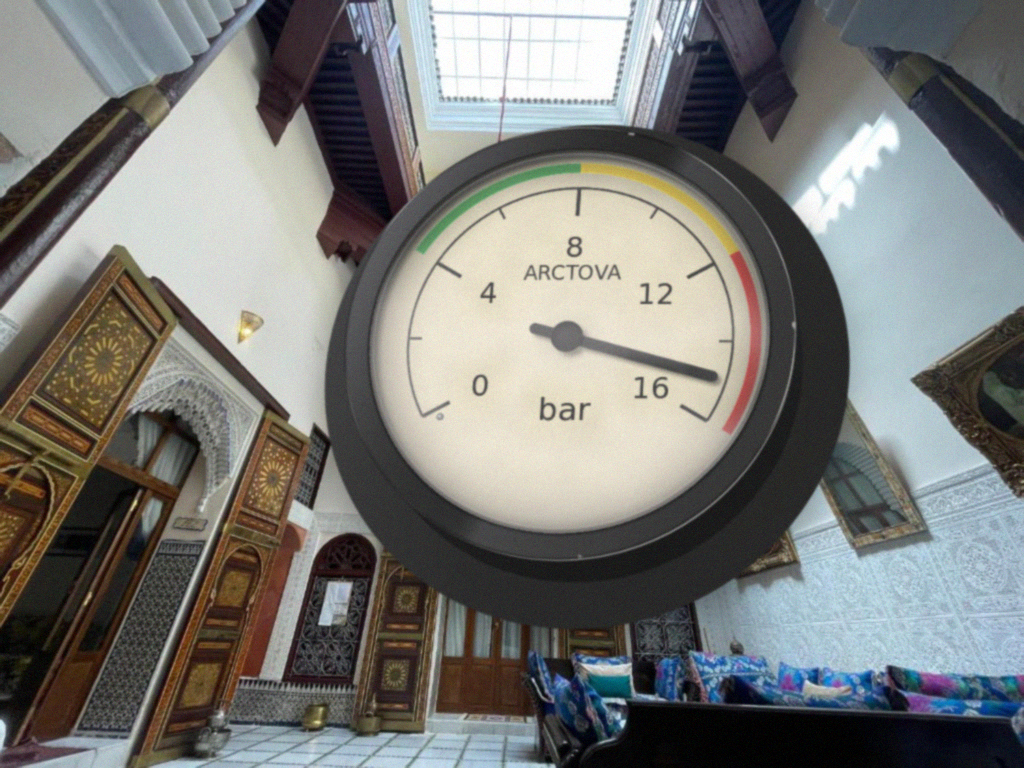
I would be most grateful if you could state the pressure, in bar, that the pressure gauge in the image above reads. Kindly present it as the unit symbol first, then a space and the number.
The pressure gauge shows bar 15
